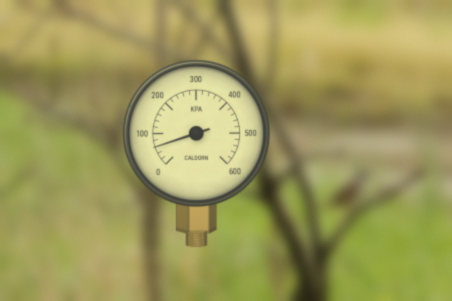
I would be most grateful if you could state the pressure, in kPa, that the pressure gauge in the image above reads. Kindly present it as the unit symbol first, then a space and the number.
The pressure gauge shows kPa 60
